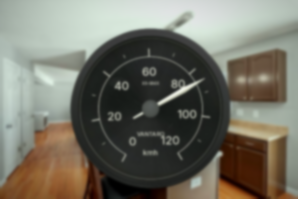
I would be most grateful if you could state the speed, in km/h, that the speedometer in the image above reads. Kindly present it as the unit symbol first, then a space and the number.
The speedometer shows km/h 85
